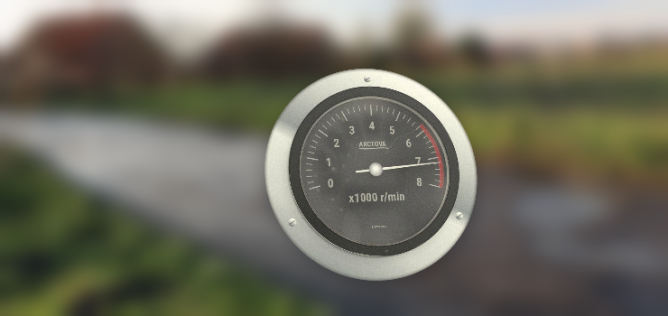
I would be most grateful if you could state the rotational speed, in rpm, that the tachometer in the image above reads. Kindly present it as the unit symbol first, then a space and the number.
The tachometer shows rpm 7200
